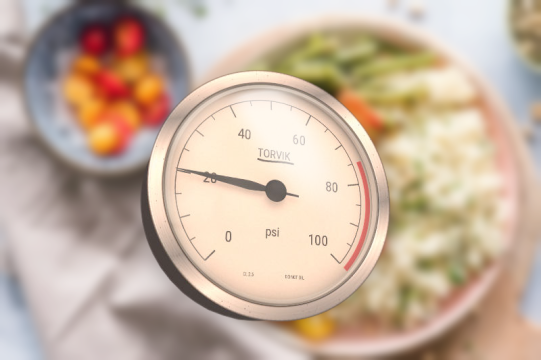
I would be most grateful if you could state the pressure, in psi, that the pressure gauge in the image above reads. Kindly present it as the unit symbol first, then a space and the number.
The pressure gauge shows psi 20
